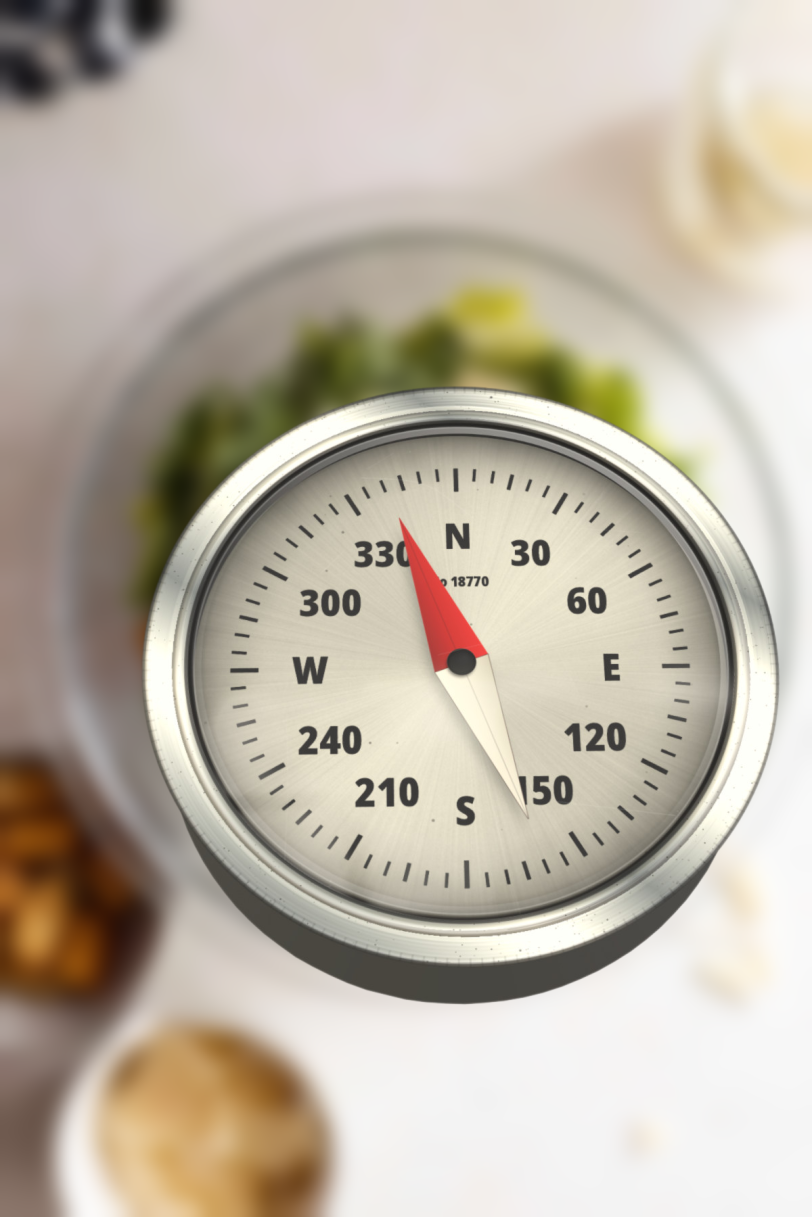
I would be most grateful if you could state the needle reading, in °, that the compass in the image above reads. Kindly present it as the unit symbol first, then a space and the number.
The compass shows ° 340
